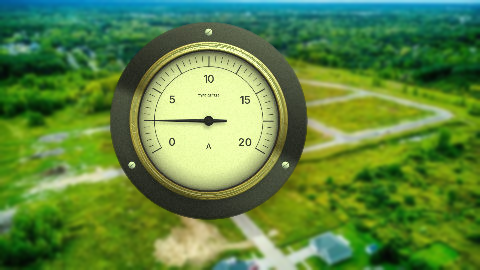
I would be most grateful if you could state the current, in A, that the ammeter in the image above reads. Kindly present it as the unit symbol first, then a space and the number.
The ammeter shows A 2.5
